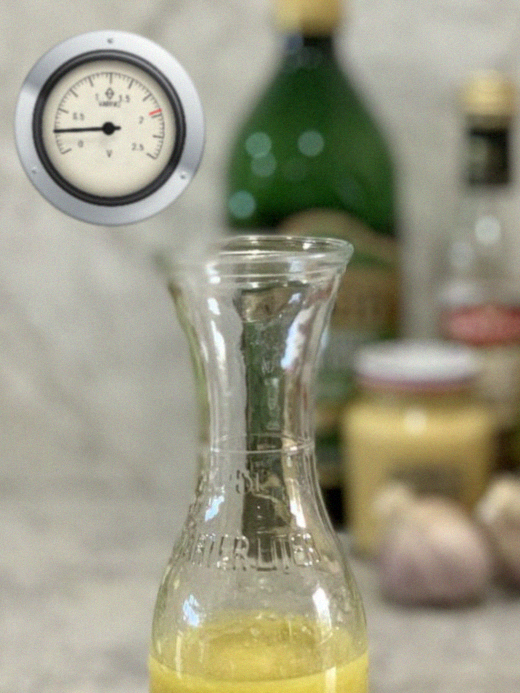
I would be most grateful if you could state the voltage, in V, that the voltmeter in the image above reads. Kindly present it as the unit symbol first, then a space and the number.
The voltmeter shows V 0.25
